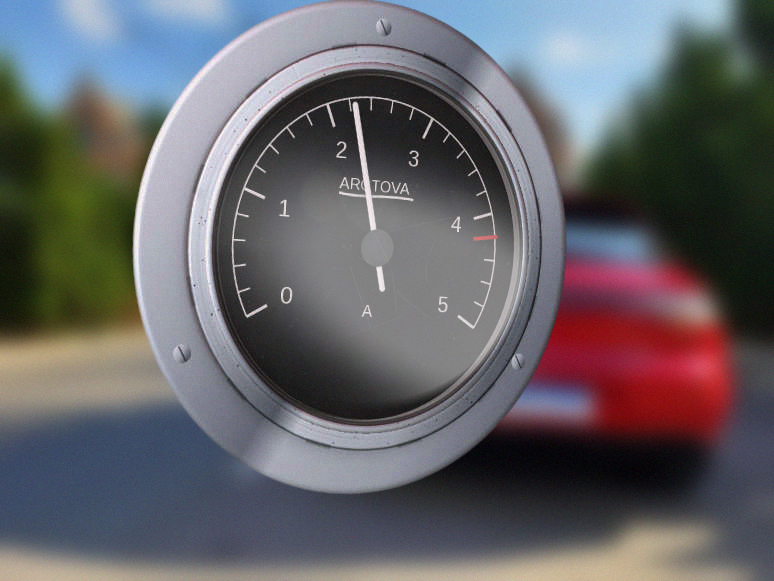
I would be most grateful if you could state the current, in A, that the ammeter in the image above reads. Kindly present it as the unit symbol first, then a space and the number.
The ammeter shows A 2.2
